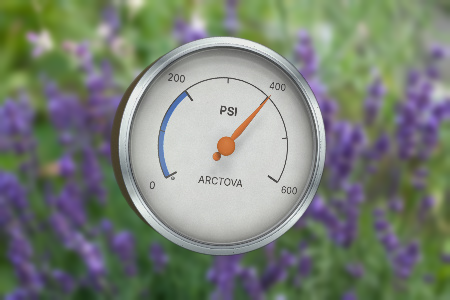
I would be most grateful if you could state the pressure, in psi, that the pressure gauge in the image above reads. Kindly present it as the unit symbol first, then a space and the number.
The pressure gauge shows psi 400
